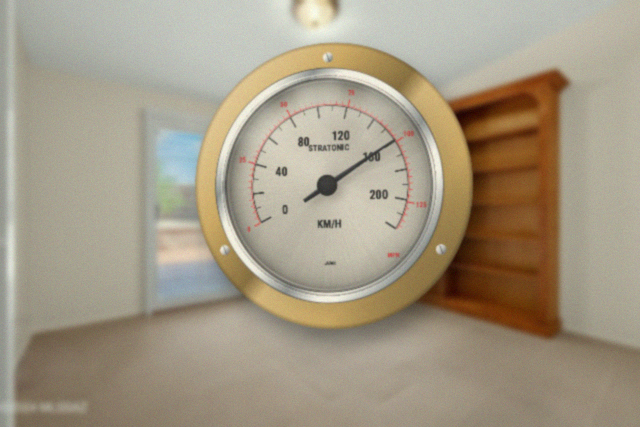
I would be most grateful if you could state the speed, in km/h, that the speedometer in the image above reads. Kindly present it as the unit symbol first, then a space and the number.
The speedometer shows km/h 160
